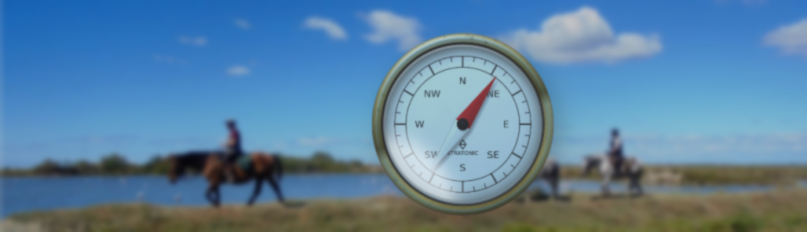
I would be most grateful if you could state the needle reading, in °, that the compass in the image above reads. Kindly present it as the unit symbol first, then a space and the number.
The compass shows ° 35
